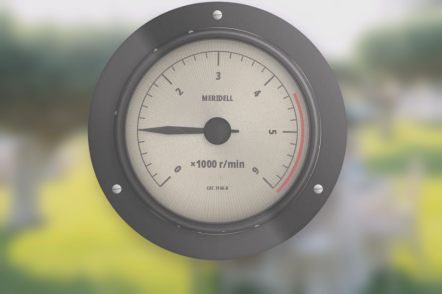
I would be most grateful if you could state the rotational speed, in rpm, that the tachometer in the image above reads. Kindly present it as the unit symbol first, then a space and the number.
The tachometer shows rpm 1000
